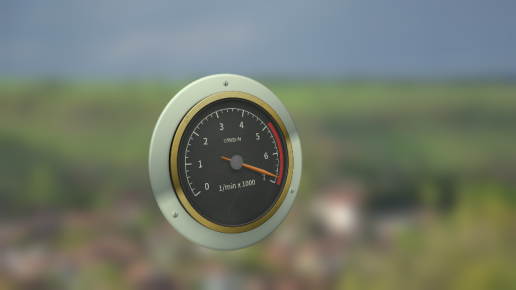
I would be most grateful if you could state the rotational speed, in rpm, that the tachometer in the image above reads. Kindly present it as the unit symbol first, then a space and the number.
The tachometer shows rpm 6800
